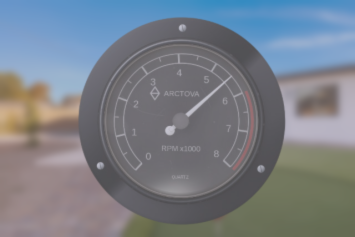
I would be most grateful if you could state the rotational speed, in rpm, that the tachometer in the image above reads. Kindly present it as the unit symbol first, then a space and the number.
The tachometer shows rpm 5500
